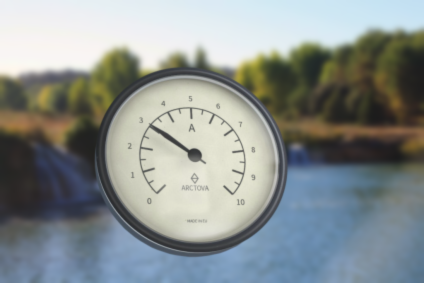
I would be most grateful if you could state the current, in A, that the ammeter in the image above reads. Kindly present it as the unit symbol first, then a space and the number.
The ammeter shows A 3
